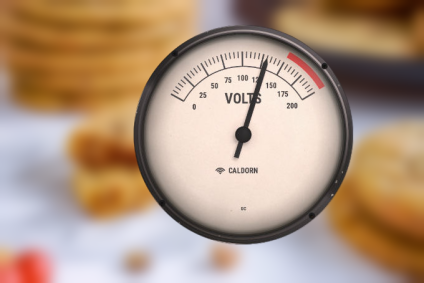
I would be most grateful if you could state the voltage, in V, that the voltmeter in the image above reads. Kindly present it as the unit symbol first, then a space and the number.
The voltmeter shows V 130
